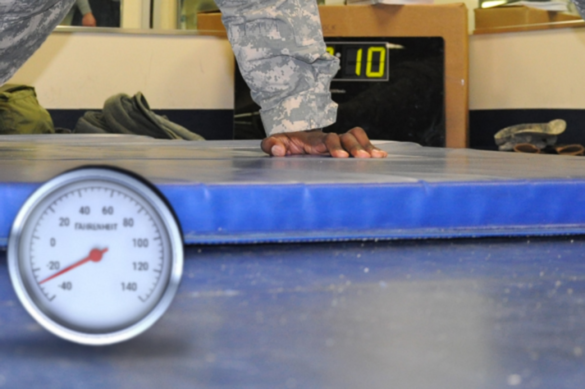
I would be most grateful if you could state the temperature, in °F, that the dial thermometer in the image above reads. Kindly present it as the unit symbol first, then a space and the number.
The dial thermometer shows °F -28
